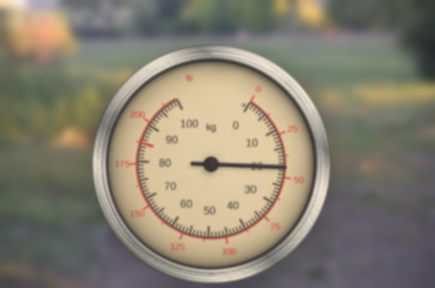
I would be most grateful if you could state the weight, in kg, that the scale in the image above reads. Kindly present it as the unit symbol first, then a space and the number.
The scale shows kg 20
